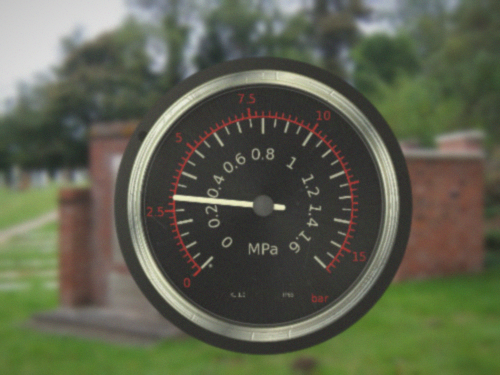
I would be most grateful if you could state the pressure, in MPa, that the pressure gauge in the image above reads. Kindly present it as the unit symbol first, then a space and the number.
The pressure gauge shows MPa 0.3
